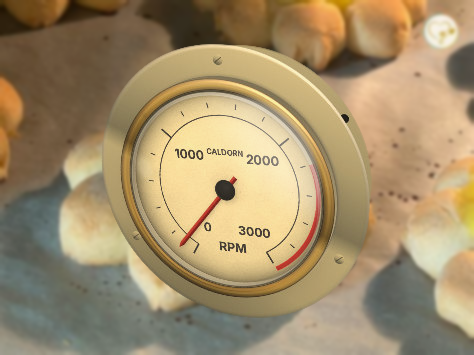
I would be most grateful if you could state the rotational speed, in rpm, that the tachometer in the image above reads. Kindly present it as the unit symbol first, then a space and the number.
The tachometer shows rpm 100
